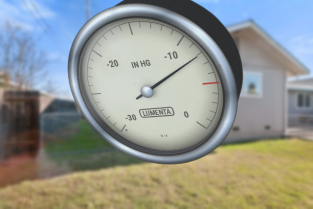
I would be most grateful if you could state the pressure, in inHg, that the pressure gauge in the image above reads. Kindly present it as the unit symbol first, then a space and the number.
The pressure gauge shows inHg -8
